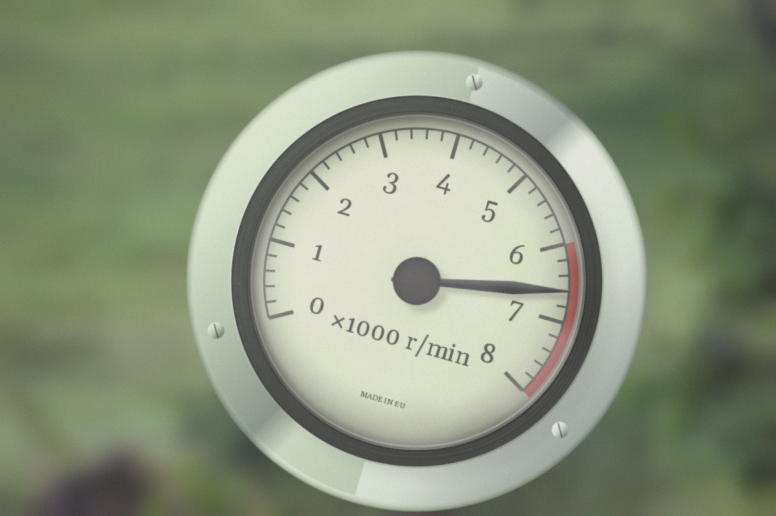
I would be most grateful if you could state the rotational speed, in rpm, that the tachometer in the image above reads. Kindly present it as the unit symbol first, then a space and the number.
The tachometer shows rpm 6600
